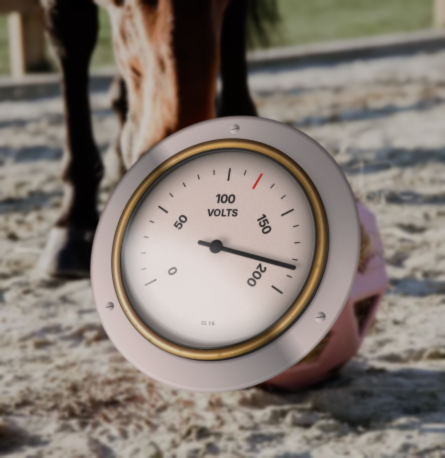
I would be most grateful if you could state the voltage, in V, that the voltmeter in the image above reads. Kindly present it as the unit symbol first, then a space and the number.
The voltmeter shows V 185
